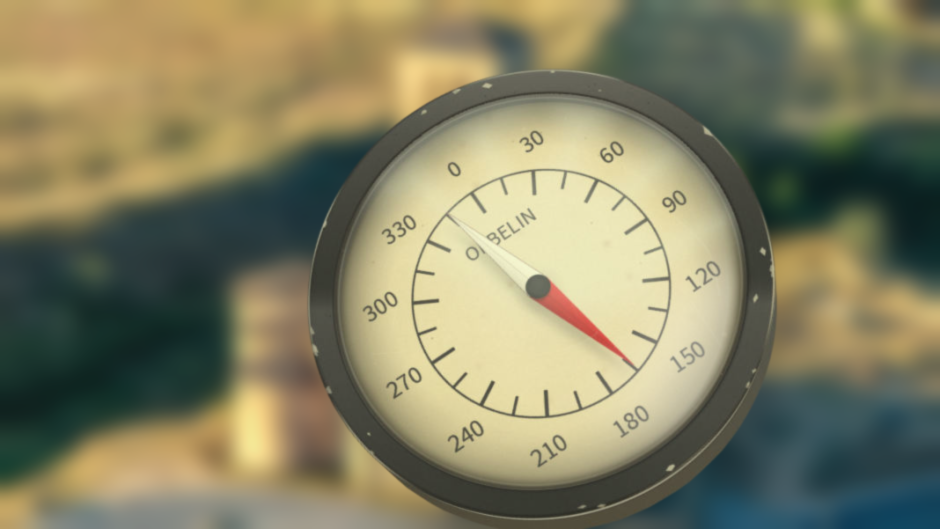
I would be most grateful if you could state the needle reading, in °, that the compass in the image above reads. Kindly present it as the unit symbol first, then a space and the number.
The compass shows ° 165
